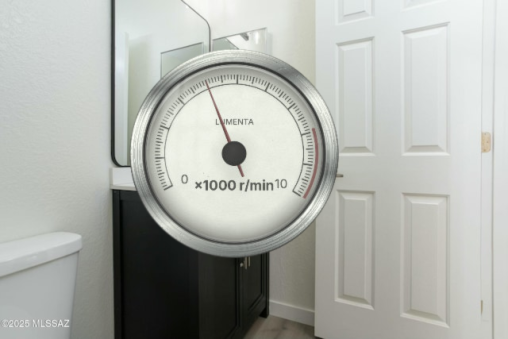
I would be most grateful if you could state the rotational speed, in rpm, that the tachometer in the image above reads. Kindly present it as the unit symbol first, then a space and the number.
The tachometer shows rpm 4000
